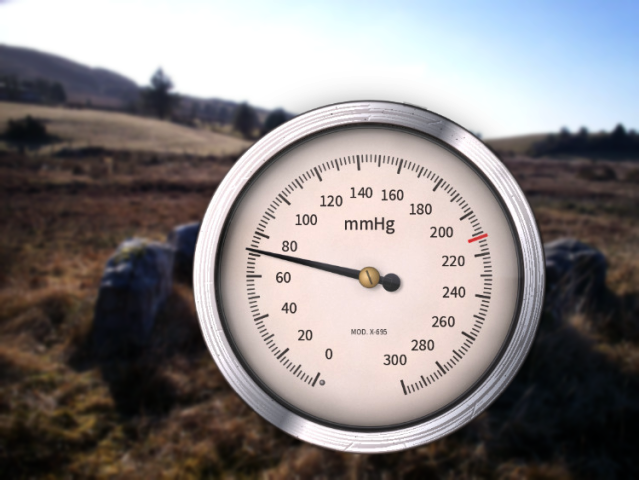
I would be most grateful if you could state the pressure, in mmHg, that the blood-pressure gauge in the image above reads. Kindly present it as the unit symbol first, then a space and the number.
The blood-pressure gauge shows mmHg 72
